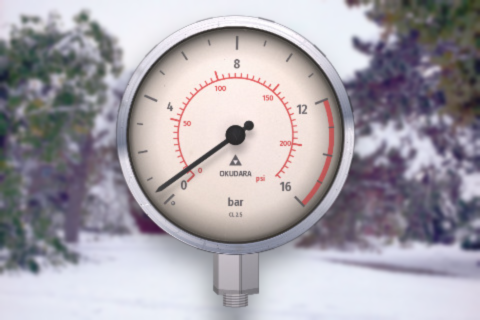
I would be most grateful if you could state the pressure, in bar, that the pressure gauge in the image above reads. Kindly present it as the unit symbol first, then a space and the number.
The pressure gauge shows bar 0.5
